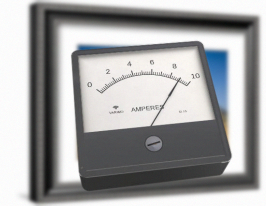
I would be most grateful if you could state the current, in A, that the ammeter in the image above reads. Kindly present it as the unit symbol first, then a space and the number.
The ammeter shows A 9
